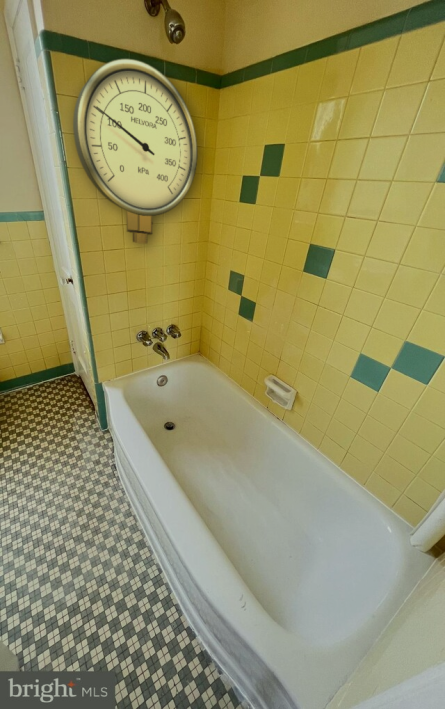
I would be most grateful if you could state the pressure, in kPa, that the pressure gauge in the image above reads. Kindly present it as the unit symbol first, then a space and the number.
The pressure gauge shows kPa 100
